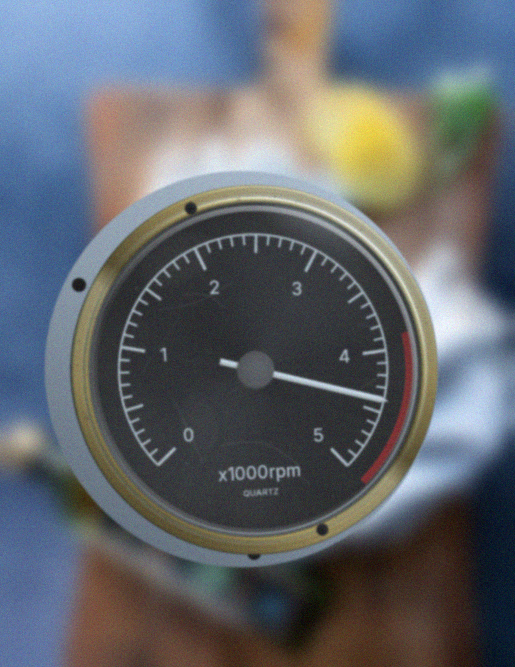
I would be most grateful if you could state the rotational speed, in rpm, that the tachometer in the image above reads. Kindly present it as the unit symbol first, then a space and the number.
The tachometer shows rpm 4400
